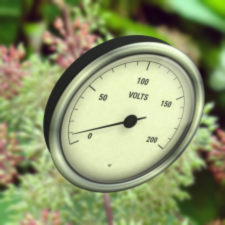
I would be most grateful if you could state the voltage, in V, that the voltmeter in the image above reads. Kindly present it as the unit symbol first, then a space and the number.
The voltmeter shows V 10
